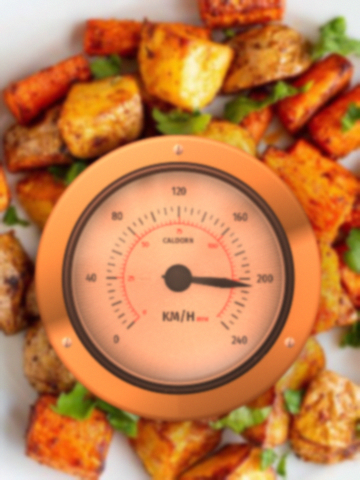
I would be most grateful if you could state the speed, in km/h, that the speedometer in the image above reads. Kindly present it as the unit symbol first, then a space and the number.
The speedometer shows km/h 205
